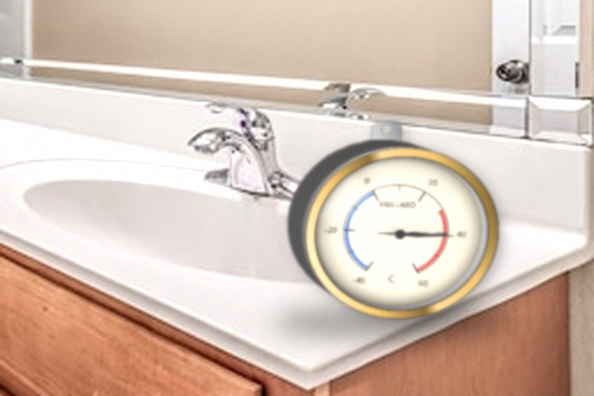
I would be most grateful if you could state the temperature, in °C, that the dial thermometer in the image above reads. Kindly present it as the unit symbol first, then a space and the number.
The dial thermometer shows °C 40
